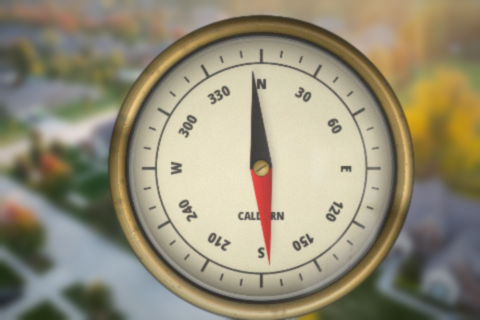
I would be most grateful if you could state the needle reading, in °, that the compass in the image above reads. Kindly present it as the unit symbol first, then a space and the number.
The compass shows ° 175
